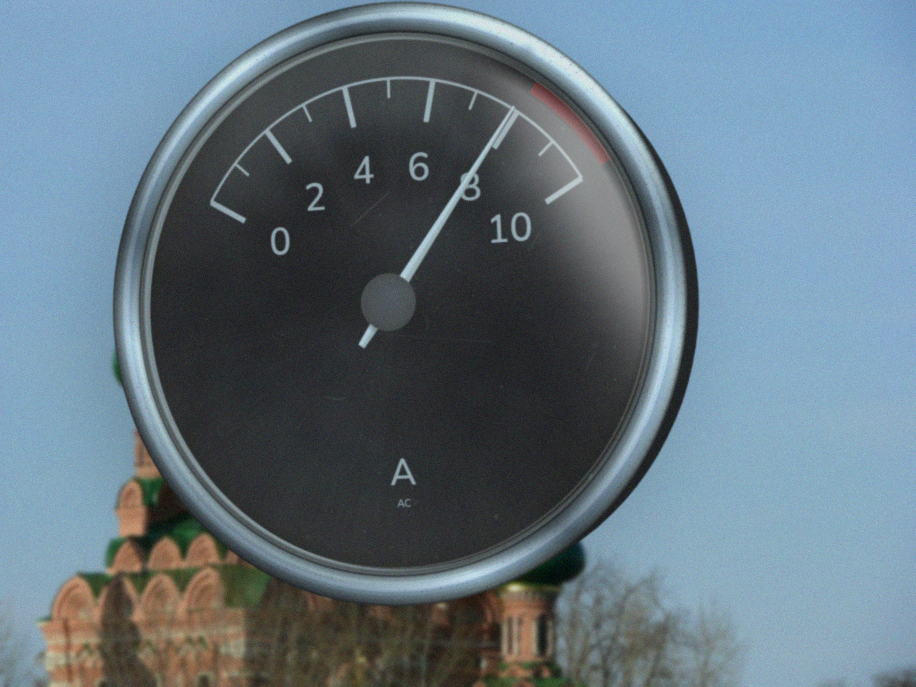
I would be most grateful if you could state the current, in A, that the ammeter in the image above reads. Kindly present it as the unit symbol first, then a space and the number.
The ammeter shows A 8
